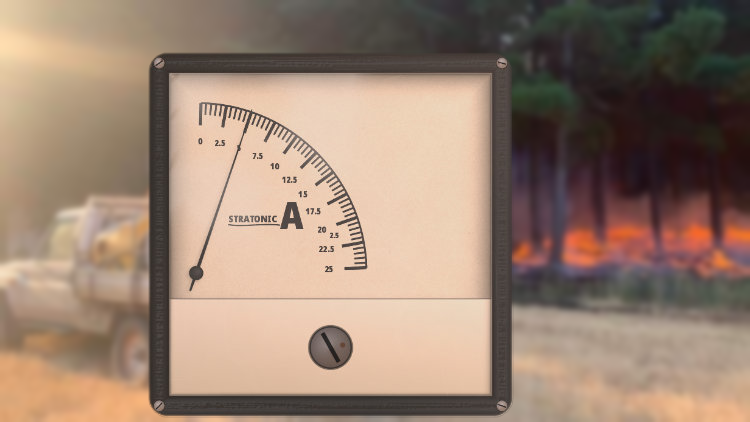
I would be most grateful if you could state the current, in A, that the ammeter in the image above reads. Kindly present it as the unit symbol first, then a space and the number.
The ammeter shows A 5
